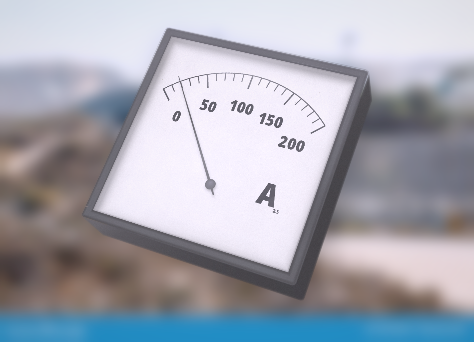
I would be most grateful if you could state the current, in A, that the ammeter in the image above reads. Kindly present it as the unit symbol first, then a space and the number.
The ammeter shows A 20
